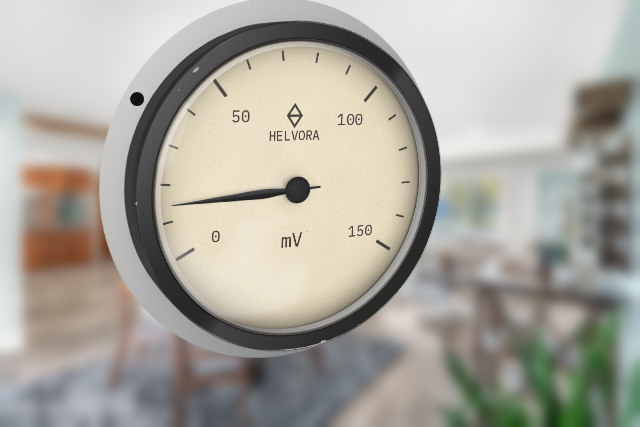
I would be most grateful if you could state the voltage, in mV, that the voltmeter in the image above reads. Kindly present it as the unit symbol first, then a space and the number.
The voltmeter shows mV 15
